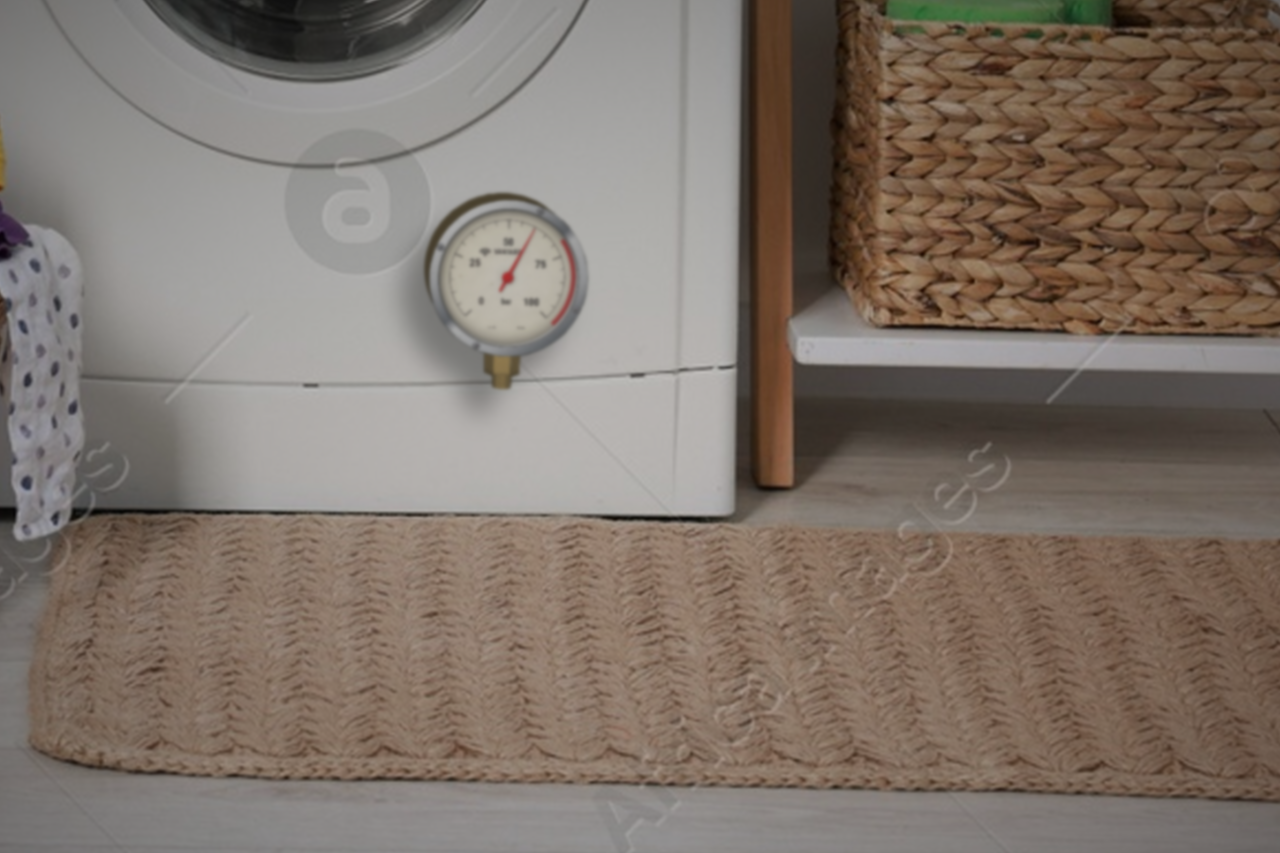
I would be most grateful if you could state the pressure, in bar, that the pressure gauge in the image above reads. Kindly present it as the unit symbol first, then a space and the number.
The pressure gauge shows bar 60
